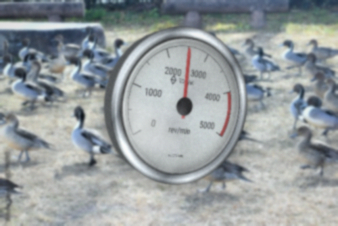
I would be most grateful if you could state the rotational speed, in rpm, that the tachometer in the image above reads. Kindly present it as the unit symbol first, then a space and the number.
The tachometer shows rpm 2500
